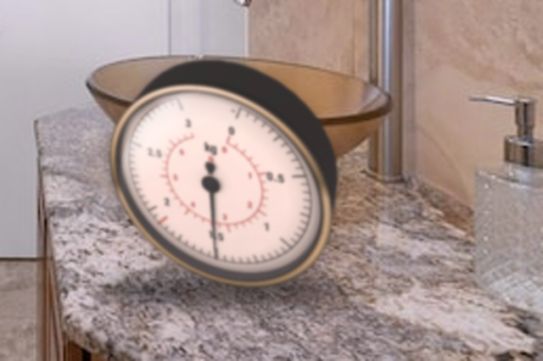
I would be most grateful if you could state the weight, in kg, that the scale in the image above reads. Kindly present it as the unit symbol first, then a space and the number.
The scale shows kg 1.5
